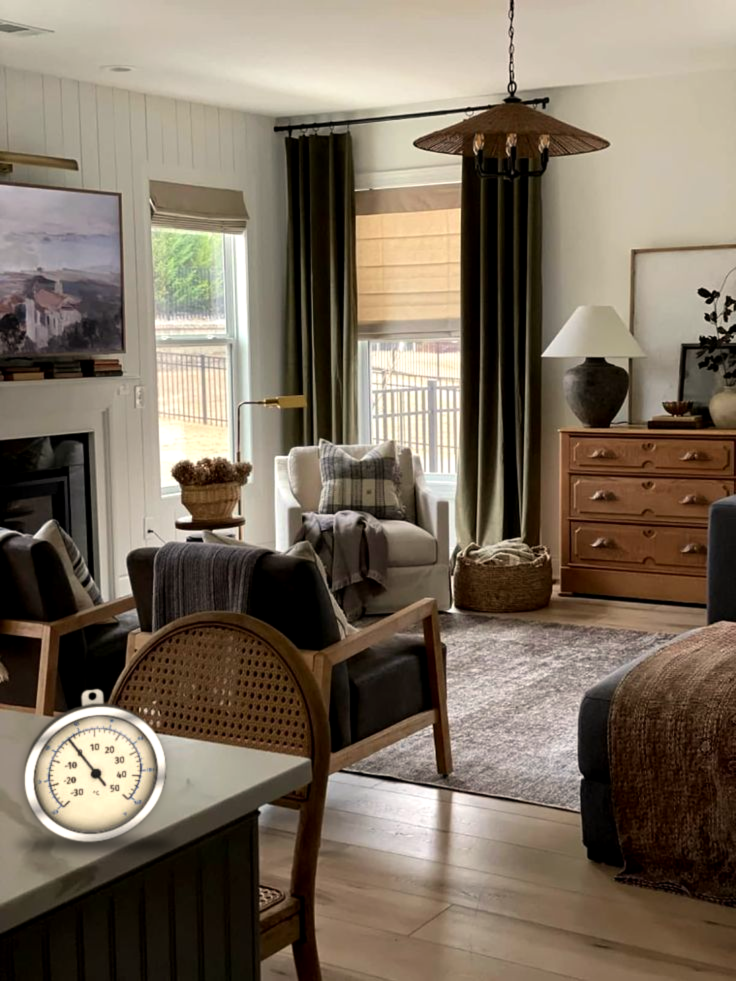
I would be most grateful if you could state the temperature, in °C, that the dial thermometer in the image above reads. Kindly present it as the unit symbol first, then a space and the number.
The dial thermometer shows °C 0
